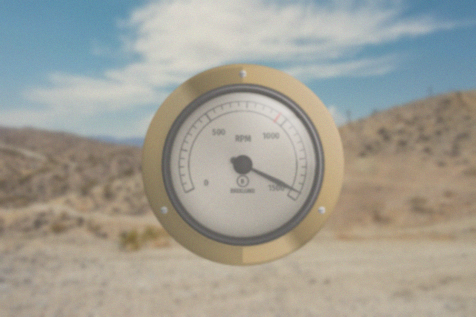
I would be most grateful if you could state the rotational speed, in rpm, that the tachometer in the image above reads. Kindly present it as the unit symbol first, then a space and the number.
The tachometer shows rpm 1450
